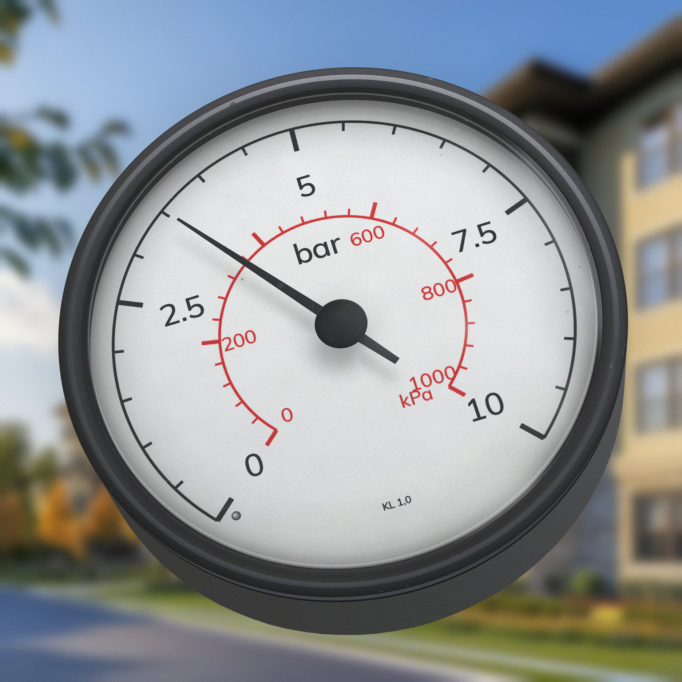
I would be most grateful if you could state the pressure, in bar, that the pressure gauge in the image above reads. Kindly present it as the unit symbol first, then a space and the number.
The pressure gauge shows bar 3.5
